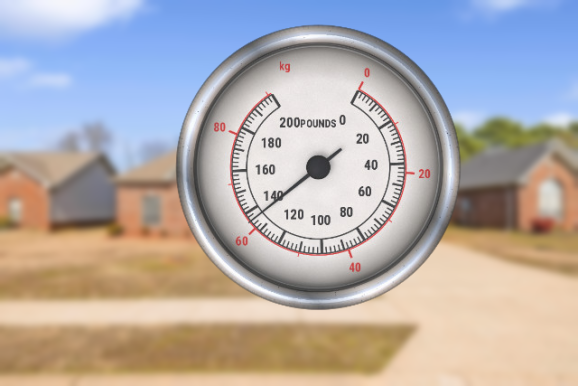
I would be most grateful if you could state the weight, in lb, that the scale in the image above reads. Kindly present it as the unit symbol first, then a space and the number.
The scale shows lb 136
